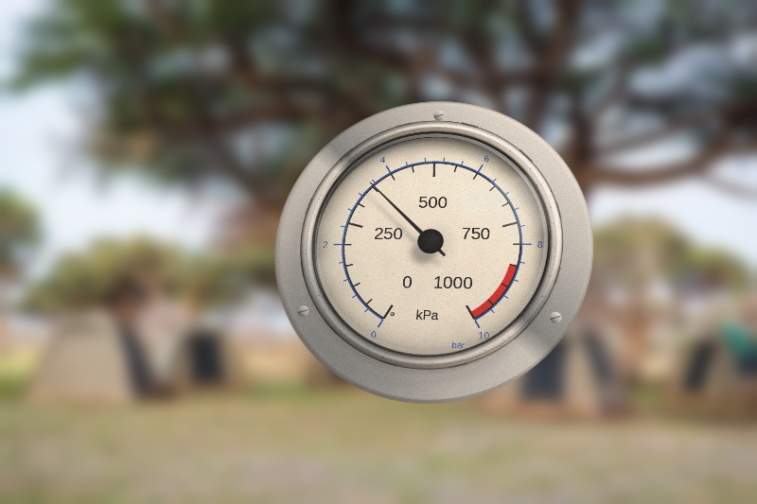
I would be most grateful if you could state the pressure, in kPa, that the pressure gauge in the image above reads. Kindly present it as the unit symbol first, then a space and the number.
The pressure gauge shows kPa 350
